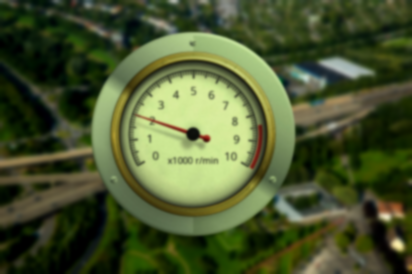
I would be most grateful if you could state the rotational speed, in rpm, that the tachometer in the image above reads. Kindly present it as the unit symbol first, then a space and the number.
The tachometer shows rpm 2000
